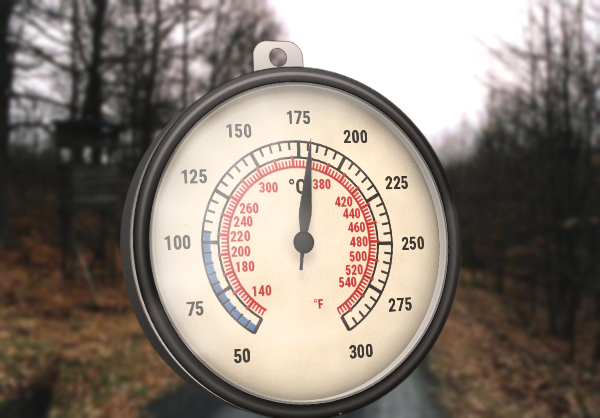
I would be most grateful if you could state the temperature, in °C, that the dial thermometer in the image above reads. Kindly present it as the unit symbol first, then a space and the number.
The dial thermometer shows °C 180
